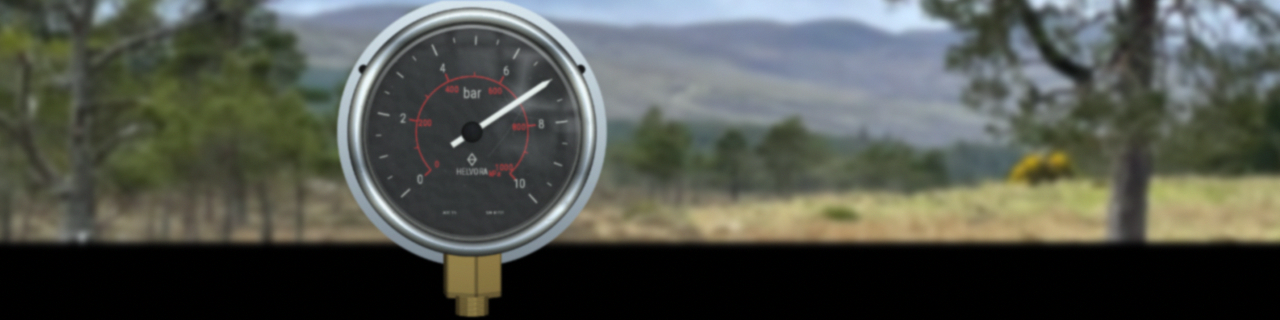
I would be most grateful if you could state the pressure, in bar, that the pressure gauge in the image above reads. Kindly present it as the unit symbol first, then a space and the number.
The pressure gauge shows bar 7
